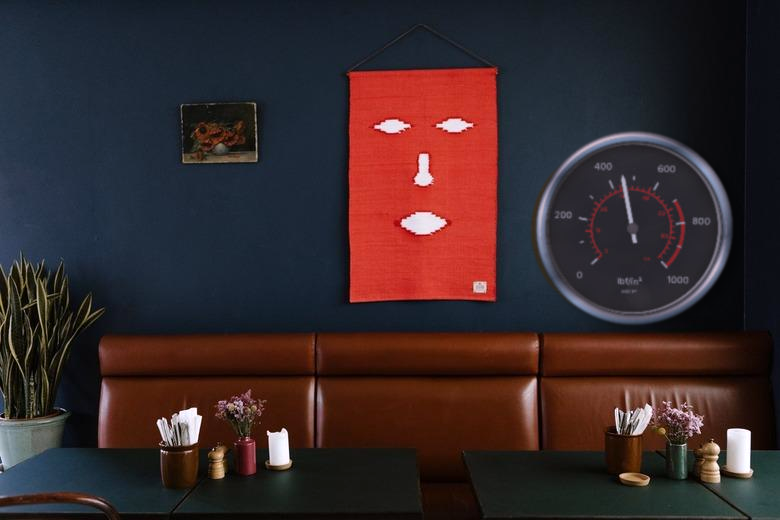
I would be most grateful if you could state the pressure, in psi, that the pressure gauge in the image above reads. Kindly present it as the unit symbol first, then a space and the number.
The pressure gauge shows psi 450
